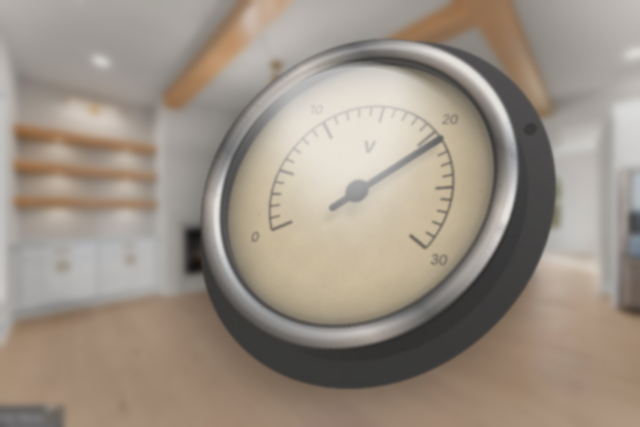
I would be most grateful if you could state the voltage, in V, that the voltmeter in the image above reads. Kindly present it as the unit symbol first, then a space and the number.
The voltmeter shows V 21
